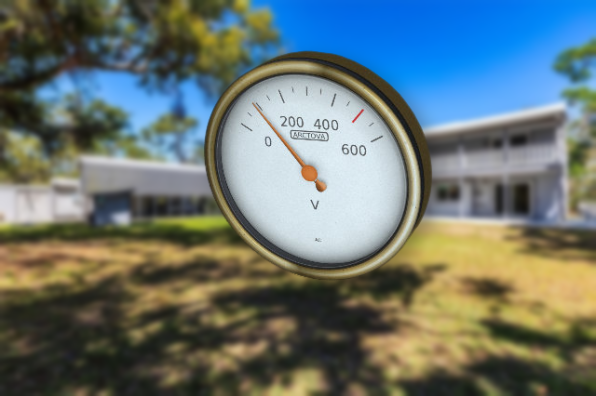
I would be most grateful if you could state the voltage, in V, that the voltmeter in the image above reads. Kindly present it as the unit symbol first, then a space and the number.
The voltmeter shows V 100
